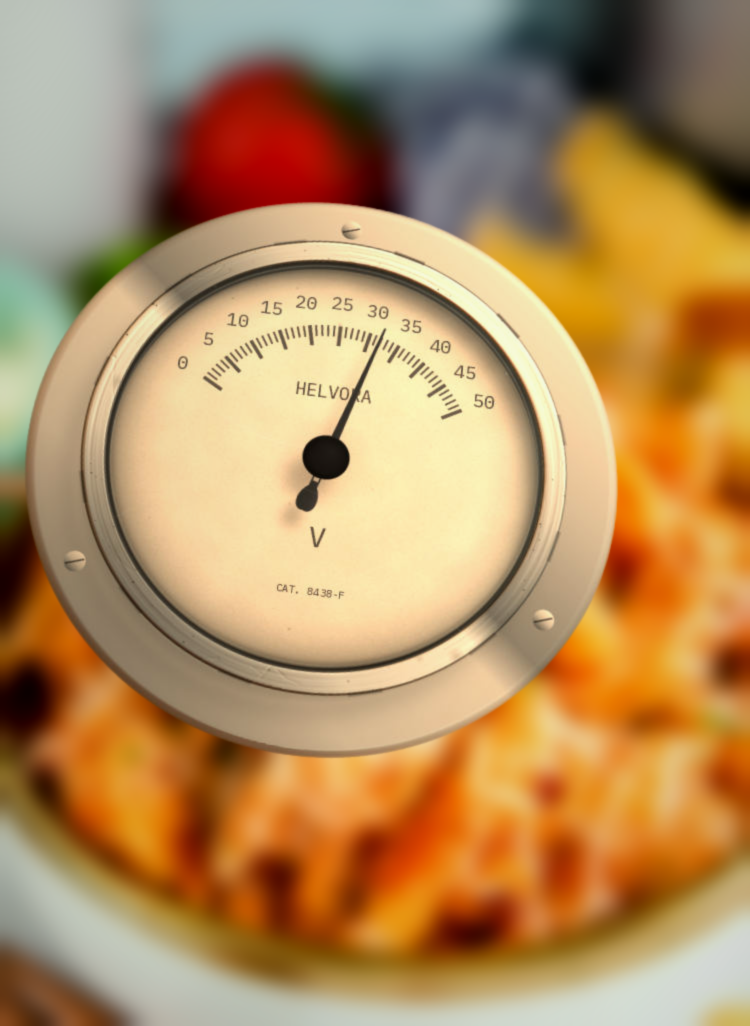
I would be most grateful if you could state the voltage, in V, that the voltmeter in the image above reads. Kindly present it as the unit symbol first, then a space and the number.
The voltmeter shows V 32
